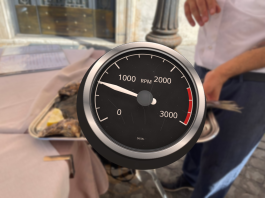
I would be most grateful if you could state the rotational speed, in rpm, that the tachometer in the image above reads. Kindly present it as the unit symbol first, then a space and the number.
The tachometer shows rpm 600
